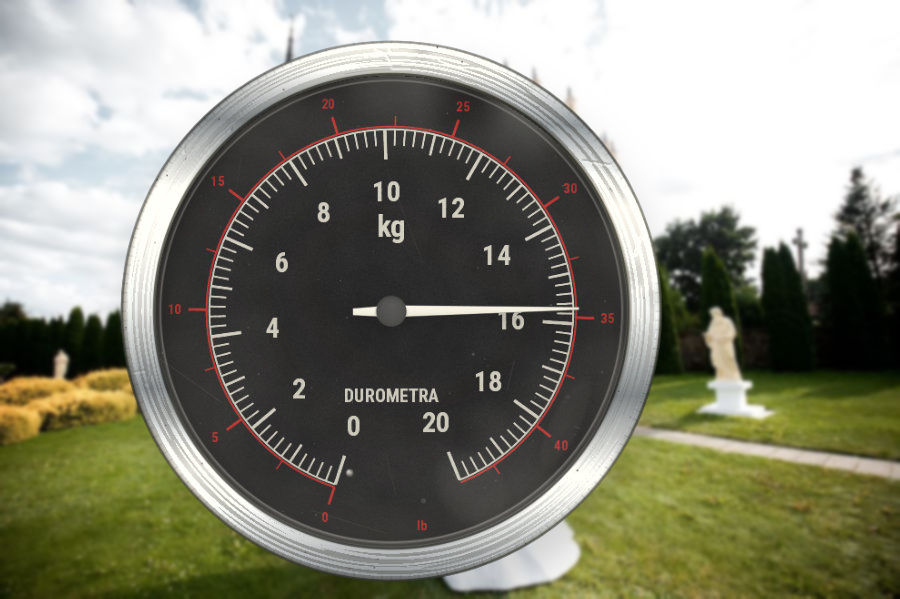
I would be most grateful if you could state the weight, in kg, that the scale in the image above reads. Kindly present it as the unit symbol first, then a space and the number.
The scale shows kg 15.7
